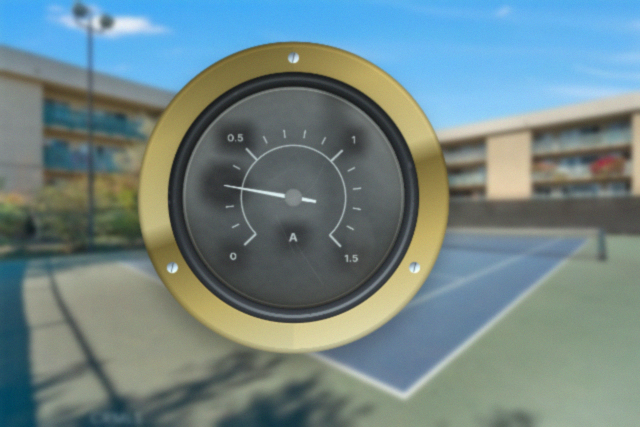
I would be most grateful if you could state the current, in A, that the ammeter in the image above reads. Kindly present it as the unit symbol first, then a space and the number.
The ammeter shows A 0.3
